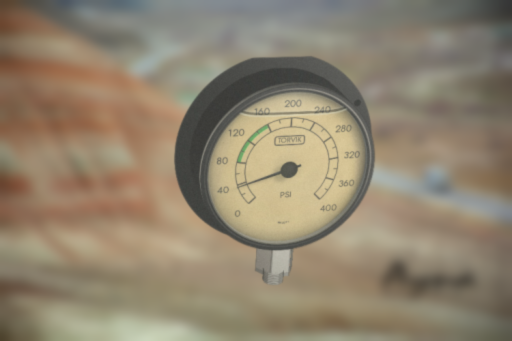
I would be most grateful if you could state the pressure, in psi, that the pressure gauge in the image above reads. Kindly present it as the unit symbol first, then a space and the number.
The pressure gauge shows psi 40
